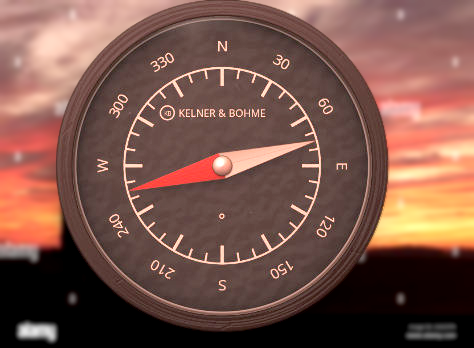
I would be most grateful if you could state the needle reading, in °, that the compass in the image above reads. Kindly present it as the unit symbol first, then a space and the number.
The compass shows ° 255
